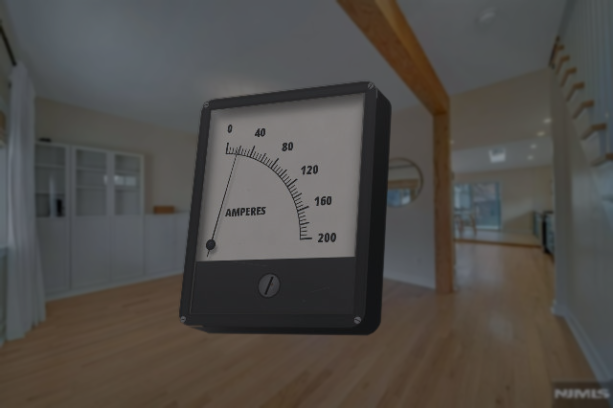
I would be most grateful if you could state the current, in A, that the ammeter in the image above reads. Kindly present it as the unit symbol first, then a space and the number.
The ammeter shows A 20
